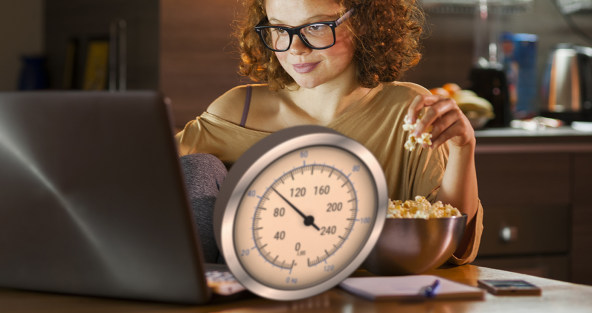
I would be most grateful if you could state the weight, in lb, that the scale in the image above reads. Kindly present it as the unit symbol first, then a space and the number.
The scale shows lb 100
